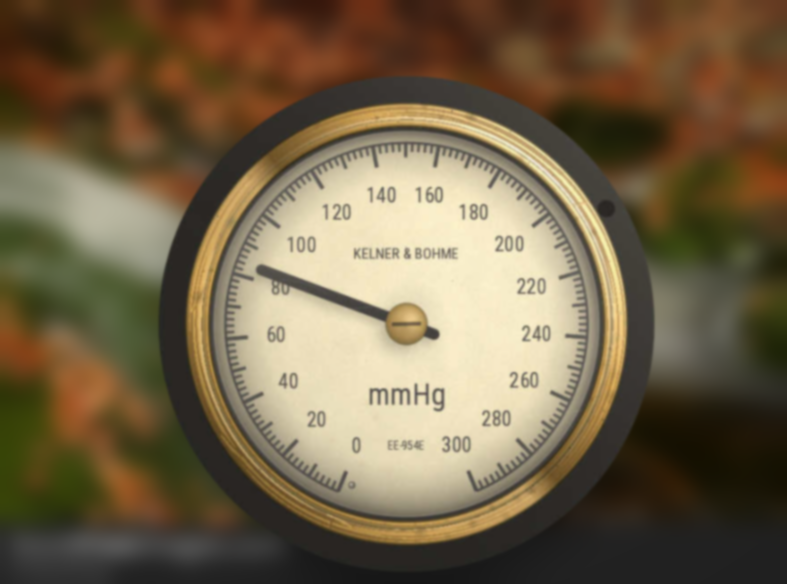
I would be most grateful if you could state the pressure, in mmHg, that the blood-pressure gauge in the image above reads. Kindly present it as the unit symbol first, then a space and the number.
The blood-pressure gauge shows mmHg 84
